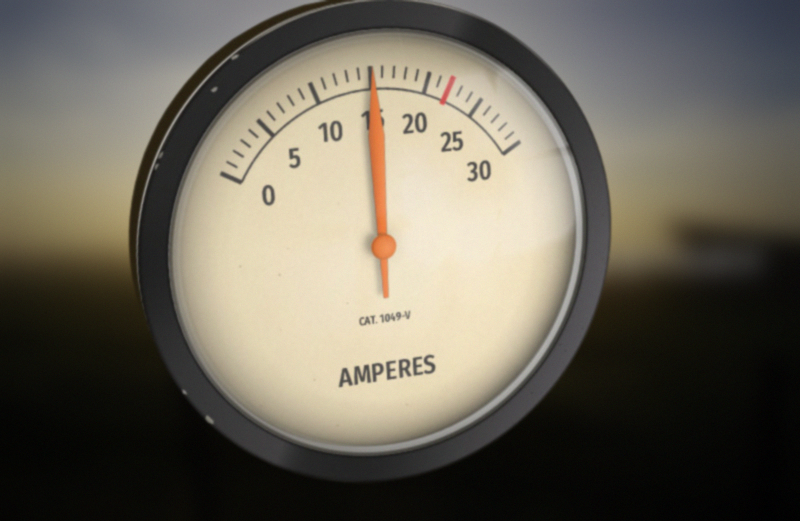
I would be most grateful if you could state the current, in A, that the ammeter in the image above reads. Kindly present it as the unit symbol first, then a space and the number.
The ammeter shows A 15
